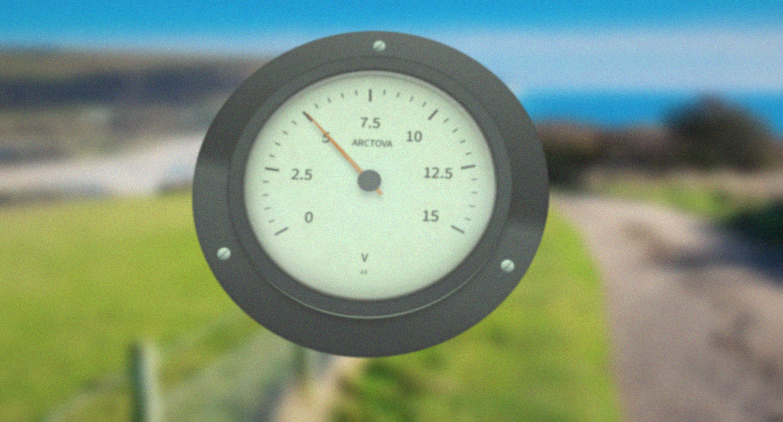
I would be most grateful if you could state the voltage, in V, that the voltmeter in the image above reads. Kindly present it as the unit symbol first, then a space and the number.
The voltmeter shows V 5
